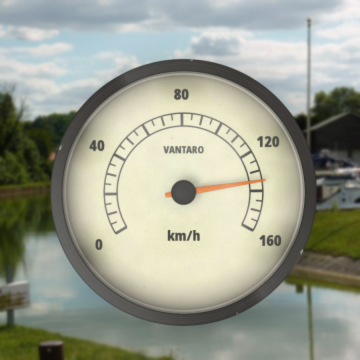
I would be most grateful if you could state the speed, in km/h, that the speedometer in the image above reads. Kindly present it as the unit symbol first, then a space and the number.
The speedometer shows km/h 135
